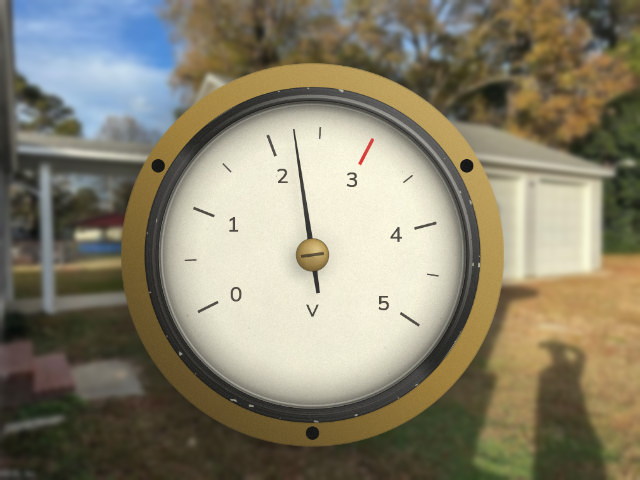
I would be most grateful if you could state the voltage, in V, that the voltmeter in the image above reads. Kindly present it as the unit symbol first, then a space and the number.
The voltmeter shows V 2.25
